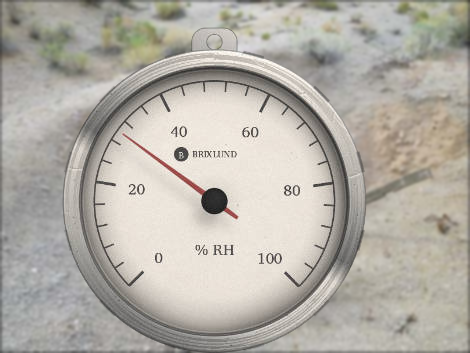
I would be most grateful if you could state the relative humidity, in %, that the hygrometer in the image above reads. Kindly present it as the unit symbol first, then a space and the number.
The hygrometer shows % 30
